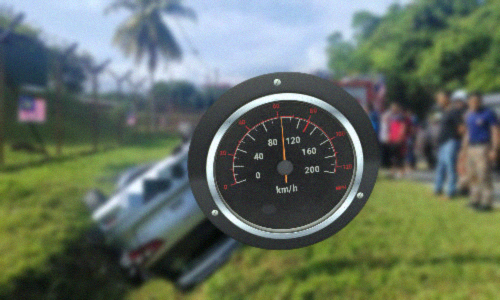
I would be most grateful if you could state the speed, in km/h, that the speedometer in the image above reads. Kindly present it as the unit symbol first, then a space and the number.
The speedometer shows km/h 100
